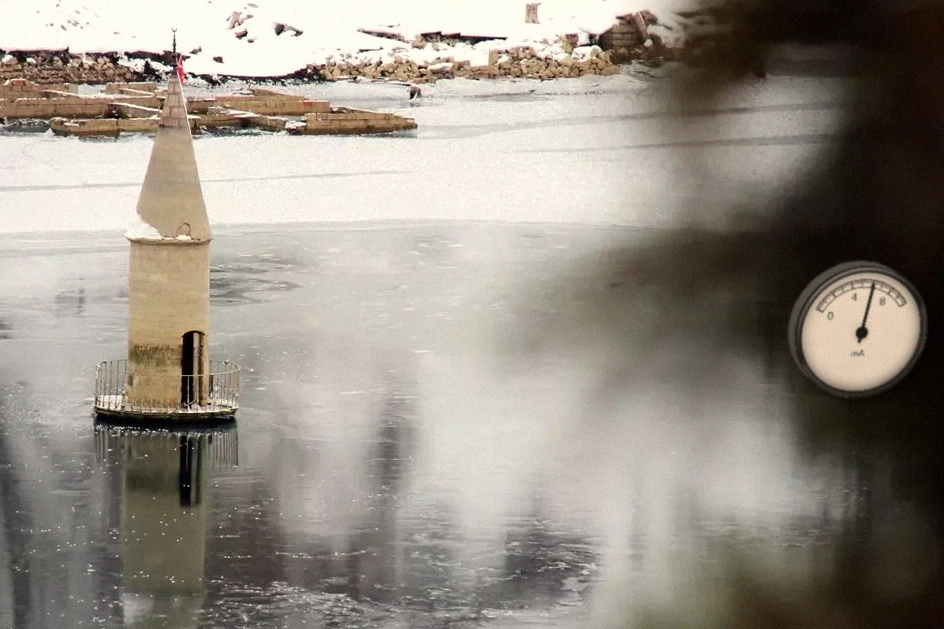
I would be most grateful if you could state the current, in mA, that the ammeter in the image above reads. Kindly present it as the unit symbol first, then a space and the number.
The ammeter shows mA 6
